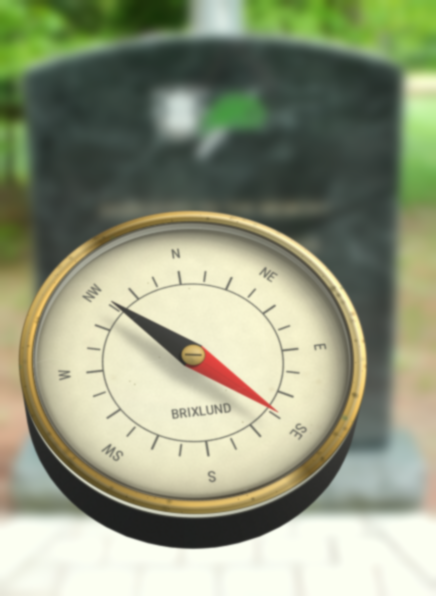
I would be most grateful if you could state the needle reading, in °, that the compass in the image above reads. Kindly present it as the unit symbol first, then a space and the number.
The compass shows ° 135
